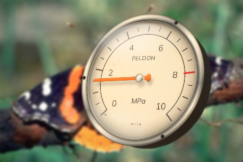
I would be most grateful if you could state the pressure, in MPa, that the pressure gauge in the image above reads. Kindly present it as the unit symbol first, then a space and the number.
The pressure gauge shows MPa 1.5
